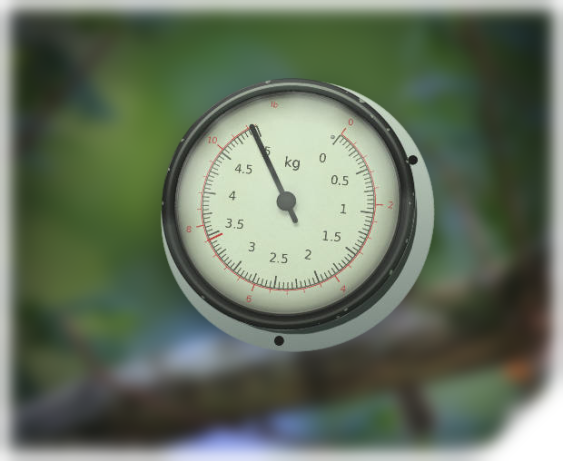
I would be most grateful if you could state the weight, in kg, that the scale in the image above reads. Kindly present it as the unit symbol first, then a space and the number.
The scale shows kg 4.95
